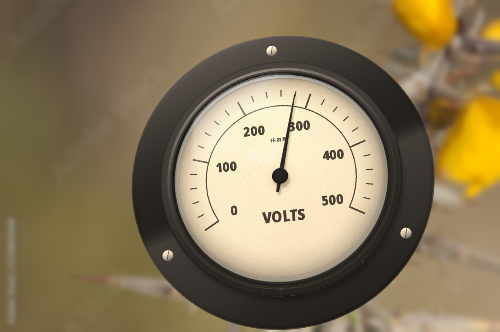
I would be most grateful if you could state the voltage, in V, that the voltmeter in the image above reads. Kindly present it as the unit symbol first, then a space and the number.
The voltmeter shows V 280
